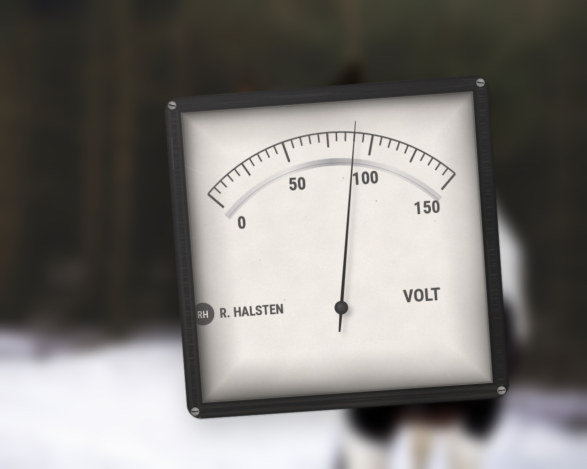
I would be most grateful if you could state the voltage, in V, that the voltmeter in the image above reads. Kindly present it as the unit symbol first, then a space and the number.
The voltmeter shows V 90
